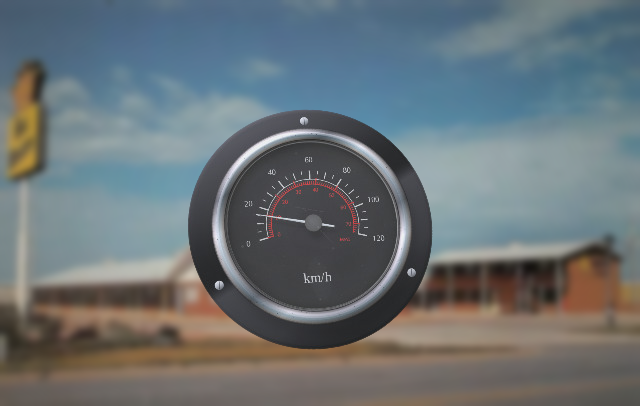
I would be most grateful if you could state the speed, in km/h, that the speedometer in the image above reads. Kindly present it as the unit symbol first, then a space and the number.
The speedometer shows km/h 15
